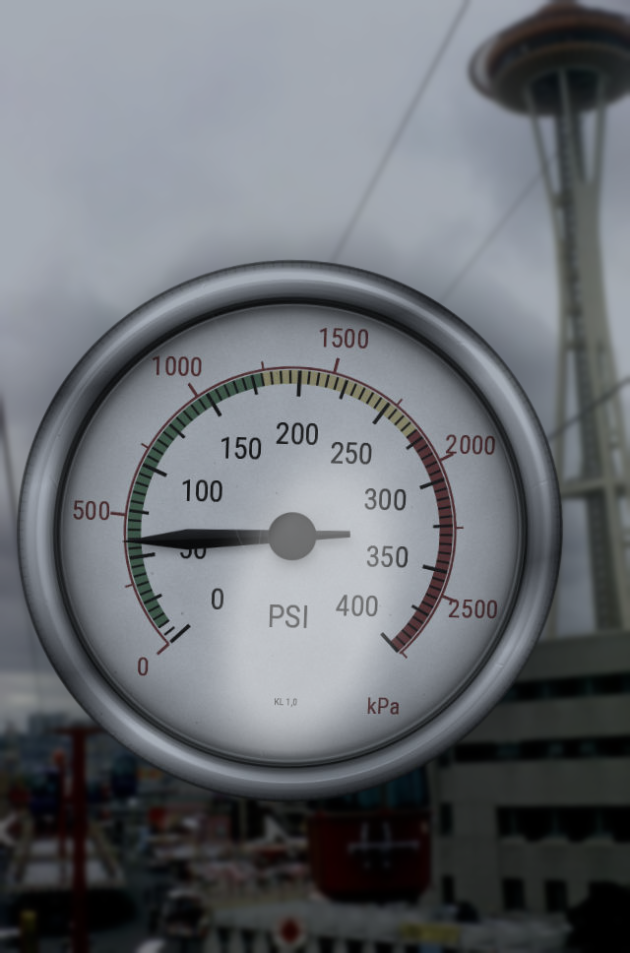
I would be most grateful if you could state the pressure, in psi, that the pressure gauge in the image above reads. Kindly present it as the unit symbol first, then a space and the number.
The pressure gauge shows psi 60
